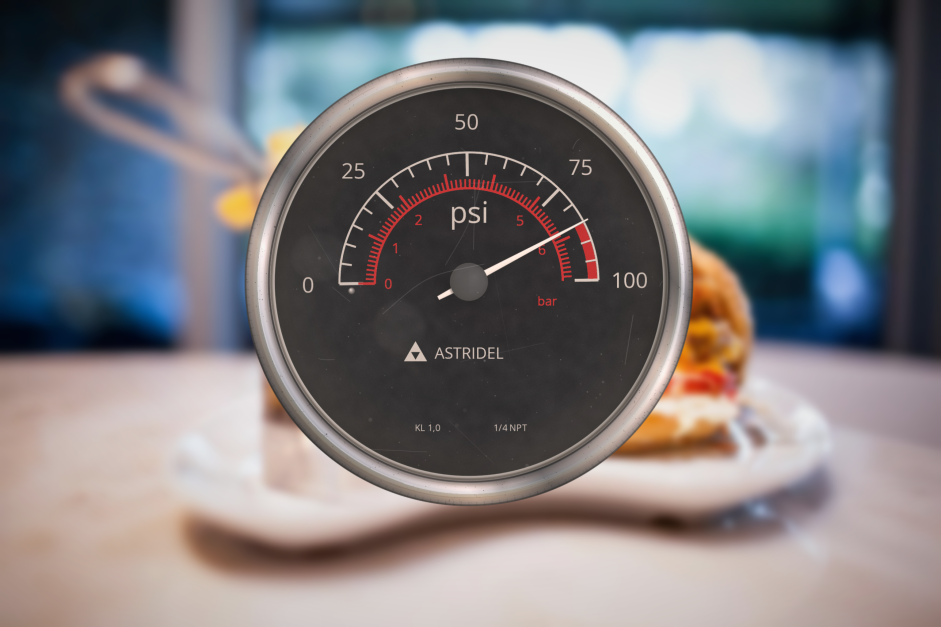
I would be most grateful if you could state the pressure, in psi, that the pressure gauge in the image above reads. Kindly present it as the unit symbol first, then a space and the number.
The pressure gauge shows psi 85
